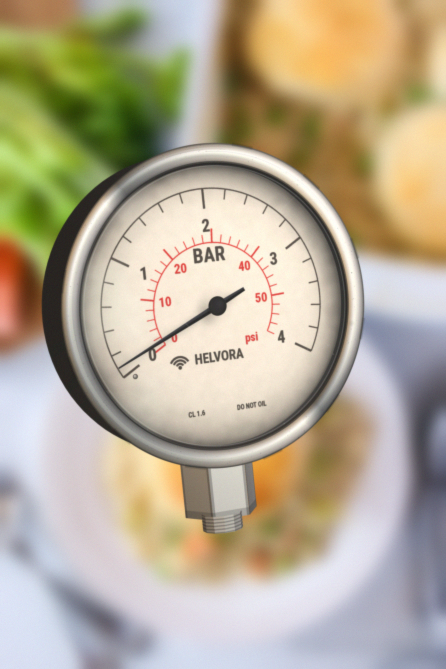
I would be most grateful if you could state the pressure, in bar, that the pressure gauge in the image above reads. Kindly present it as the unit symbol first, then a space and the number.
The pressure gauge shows bar 0.1
